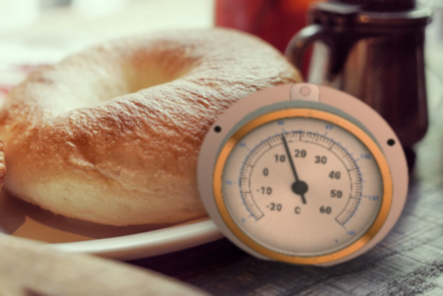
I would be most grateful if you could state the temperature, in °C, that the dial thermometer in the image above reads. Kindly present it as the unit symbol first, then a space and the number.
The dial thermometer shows °C 15
